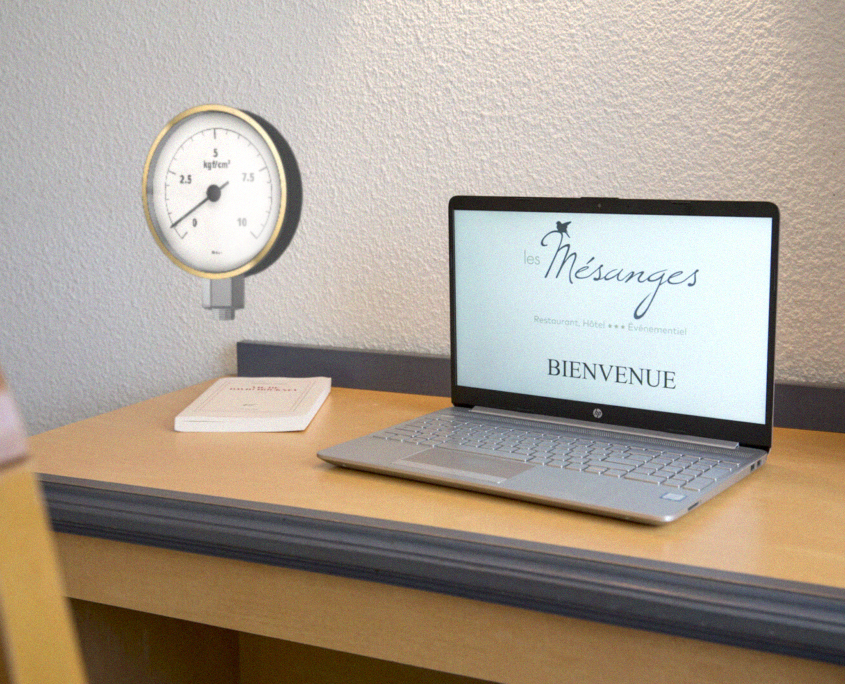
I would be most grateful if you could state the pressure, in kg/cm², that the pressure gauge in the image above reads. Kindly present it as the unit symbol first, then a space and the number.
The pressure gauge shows kg/cm² 0.5
